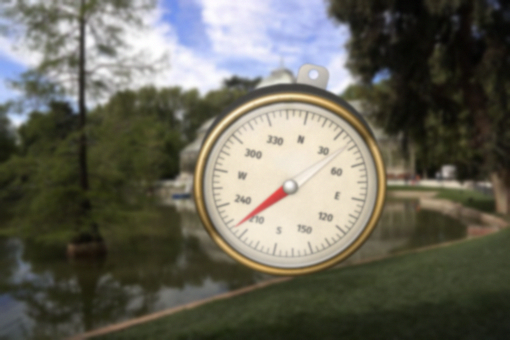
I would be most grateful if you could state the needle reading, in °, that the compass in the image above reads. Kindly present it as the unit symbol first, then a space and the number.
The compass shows ° 220
